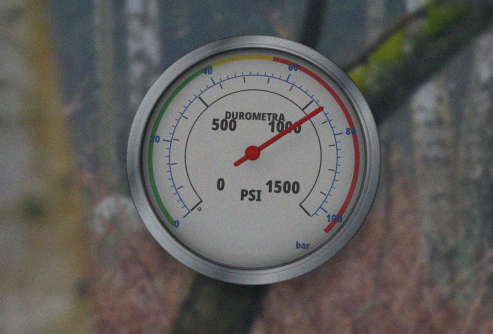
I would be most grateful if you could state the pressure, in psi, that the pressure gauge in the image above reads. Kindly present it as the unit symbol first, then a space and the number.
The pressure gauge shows psi 1050
